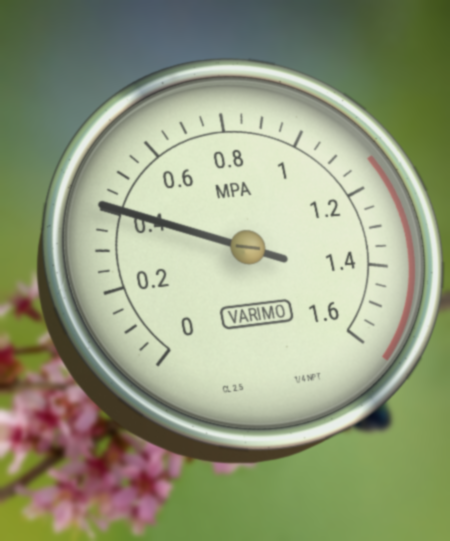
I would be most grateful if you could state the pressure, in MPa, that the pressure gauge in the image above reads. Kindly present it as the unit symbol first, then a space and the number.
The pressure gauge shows MPa 0.4
